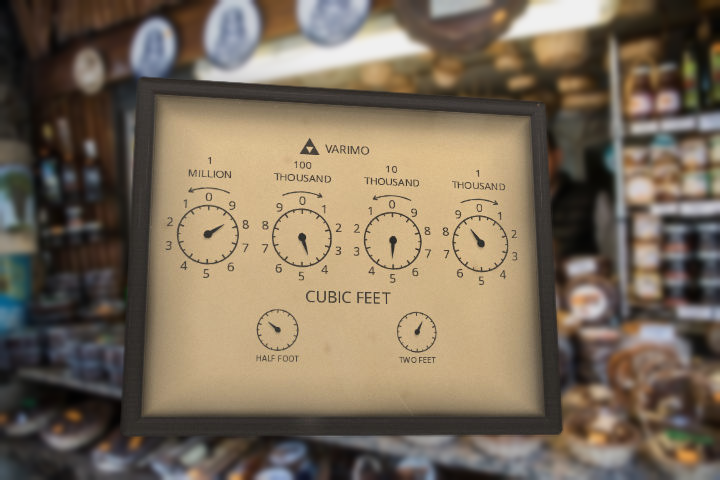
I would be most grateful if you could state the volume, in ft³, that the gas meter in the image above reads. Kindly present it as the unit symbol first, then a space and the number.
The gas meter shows ft³ 844900
